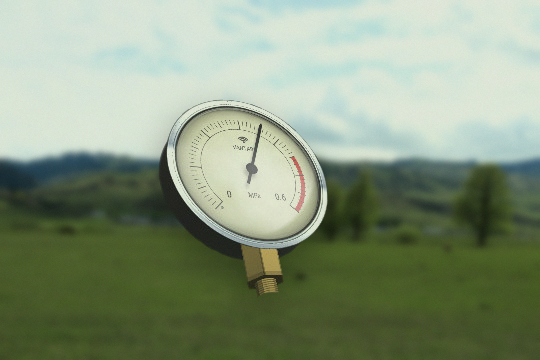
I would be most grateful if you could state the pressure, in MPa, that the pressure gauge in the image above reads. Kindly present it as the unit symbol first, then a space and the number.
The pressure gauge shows MPa 0.35
